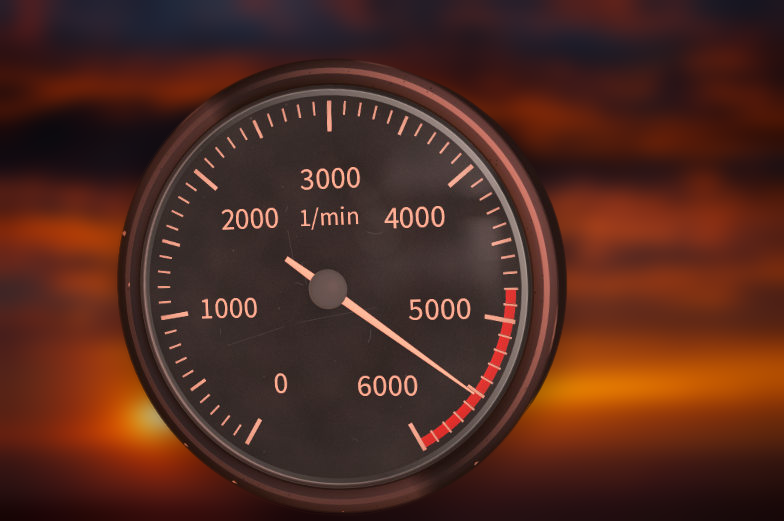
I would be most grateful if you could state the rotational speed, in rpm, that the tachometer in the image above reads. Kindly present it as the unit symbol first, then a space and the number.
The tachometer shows rpm 5500
